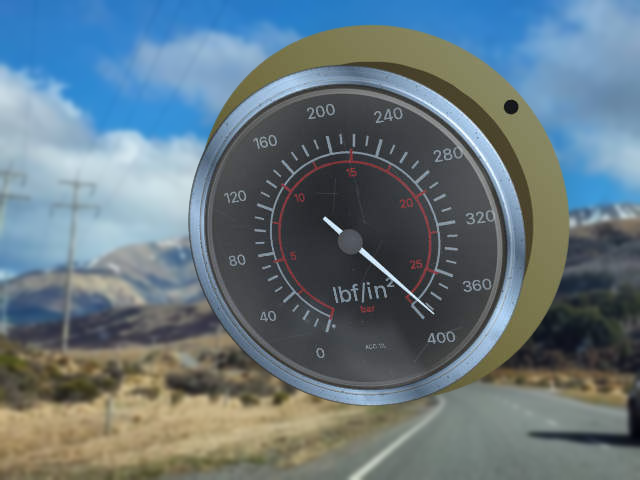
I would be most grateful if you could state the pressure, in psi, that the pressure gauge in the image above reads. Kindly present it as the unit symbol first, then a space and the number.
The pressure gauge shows psi 390
